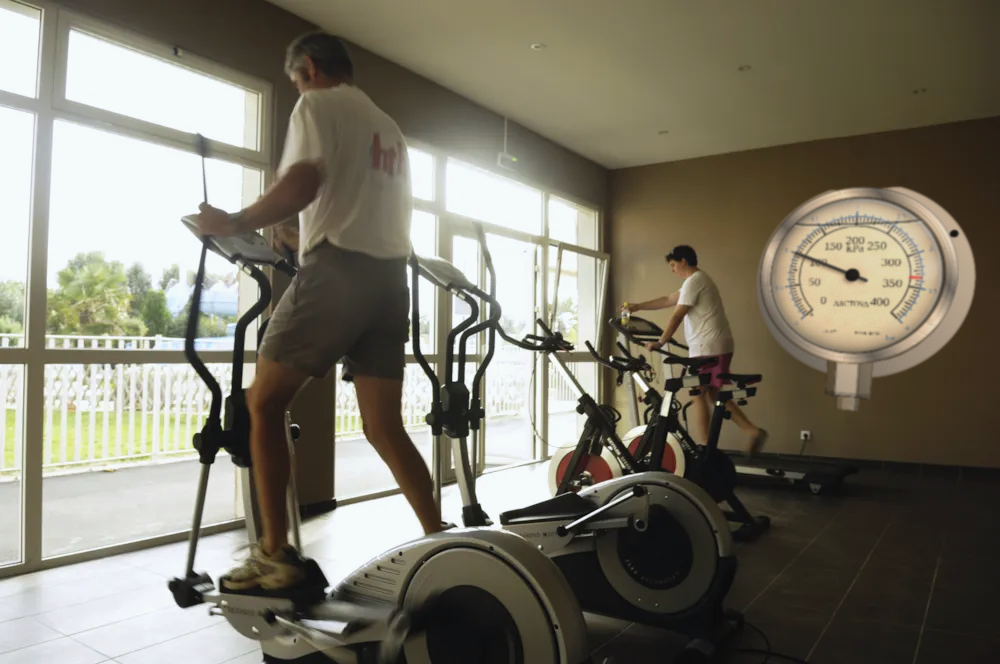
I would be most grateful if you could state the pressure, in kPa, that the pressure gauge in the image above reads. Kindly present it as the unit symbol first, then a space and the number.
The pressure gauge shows kPa 100
